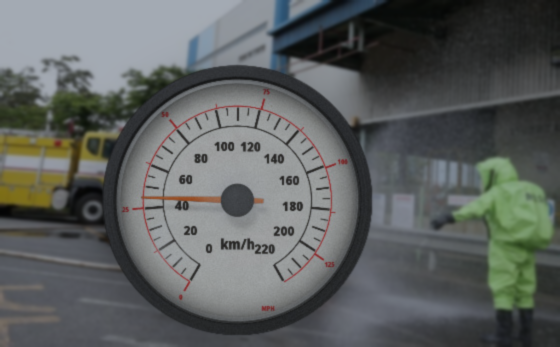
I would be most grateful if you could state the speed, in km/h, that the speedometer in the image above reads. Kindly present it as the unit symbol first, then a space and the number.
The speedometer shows km/h 45
